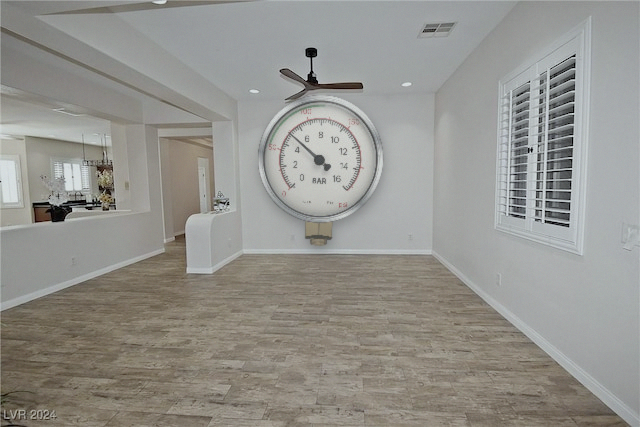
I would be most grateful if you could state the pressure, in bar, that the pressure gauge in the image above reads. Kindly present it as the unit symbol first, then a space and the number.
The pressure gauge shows bar 5
